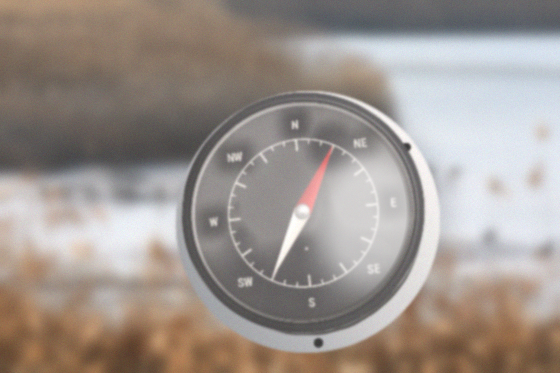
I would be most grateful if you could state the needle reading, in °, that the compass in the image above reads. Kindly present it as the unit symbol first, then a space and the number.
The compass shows ° 30
